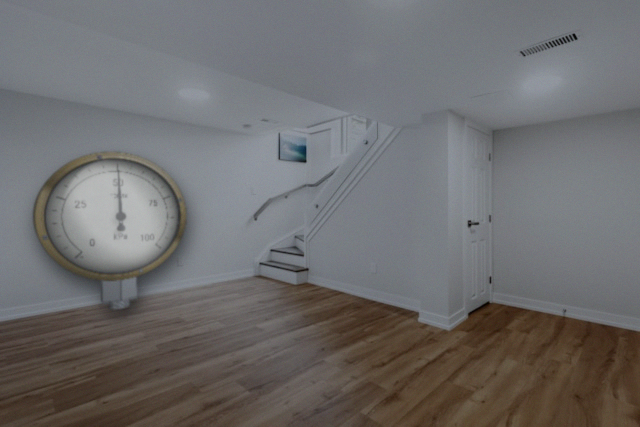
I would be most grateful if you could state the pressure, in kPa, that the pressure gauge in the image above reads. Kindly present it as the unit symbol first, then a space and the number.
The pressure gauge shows kPa 50
